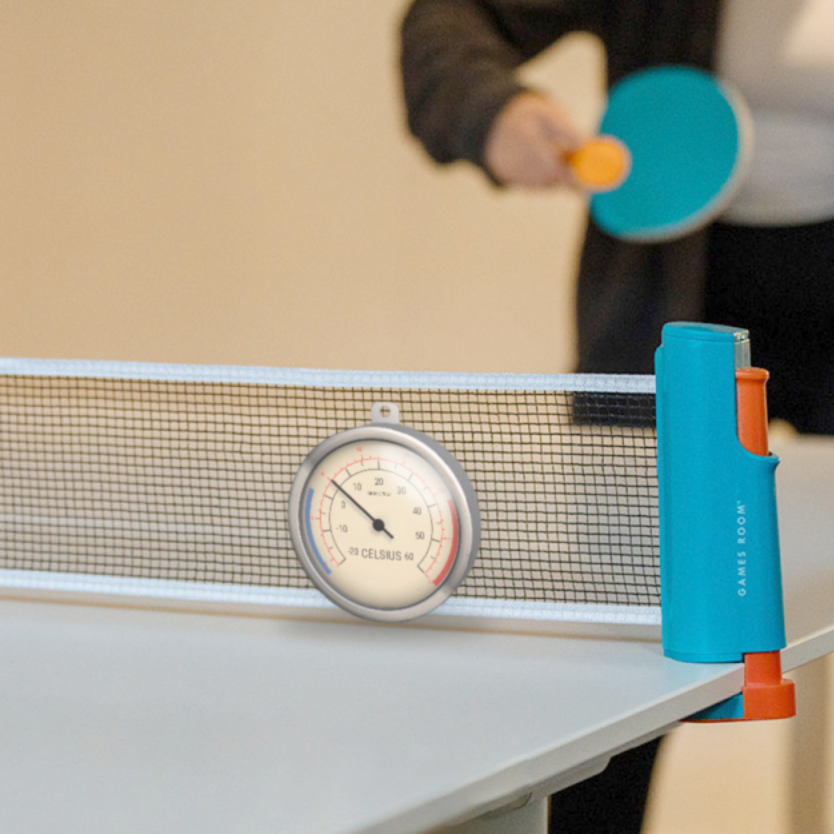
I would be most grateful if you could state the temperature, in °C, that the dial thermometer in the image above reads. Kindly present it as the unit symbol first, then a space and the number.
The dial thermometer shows °C 5
